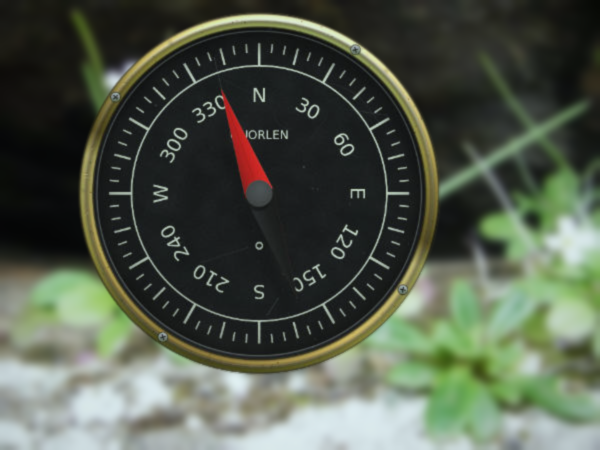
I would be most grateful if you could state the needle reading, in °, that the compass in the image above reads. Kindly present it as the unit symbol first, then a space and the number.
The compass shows ° 340
